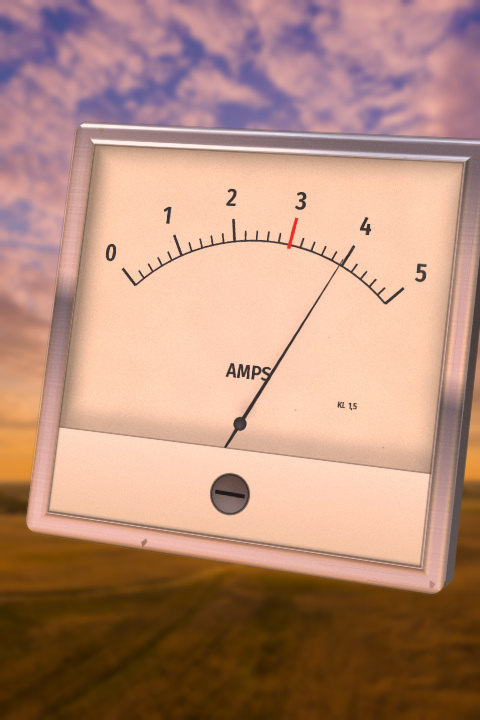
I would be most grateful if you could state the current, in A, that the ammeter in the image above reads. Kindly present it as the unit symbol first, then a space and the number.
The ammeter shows A 4
